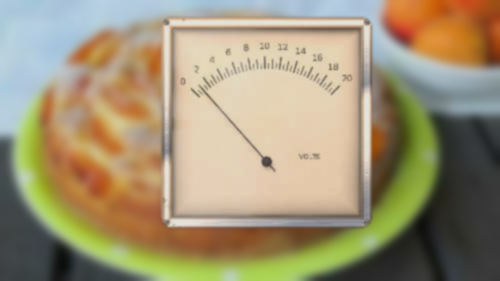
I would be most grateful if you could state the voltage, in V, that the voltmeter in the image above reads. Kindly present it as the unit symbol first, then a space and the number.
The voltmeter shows V 1
